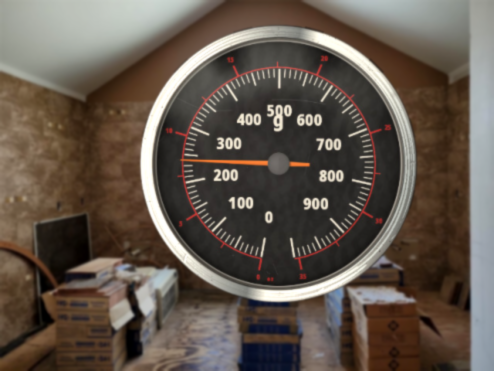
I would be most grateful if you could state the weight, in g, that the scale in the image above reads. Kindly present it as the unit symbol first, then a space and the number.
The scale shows g 240
